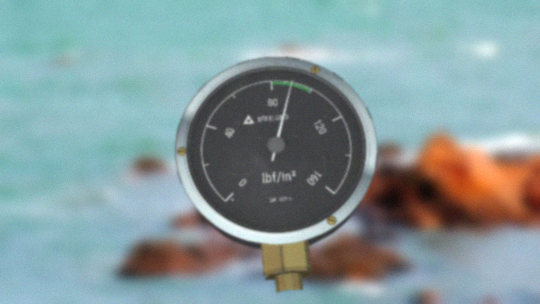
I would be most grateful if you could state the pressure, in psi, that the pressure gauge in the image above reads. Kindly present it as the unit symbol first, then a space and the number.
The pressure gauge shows psi 90
